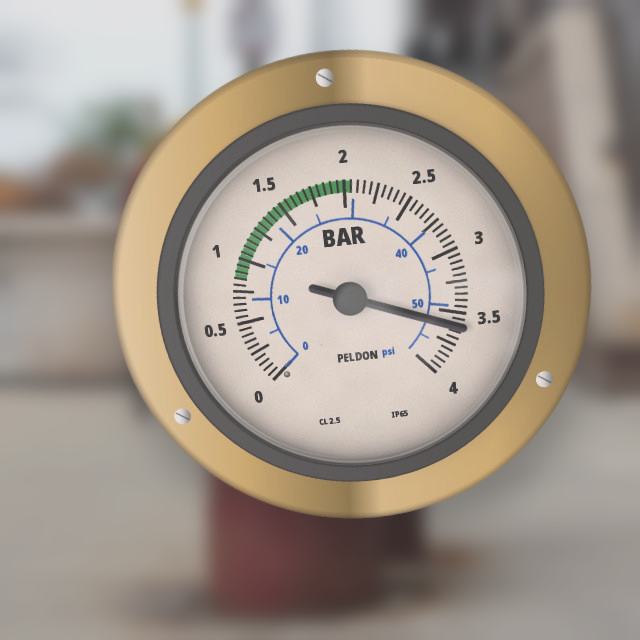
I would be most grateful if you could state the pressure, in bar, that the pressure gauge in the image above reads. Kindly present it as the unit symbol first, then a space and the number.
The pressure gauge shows bar 3.6
